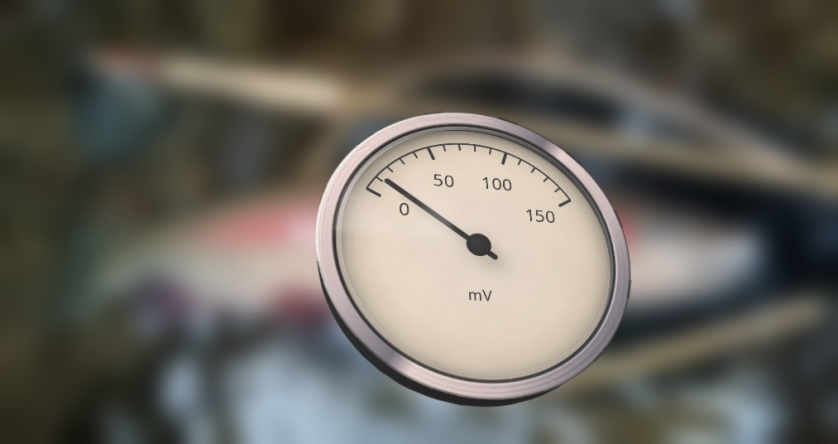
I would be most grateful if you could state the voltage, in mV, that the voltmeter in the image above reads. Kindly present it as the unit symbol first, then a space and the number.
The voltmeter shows mV 10
